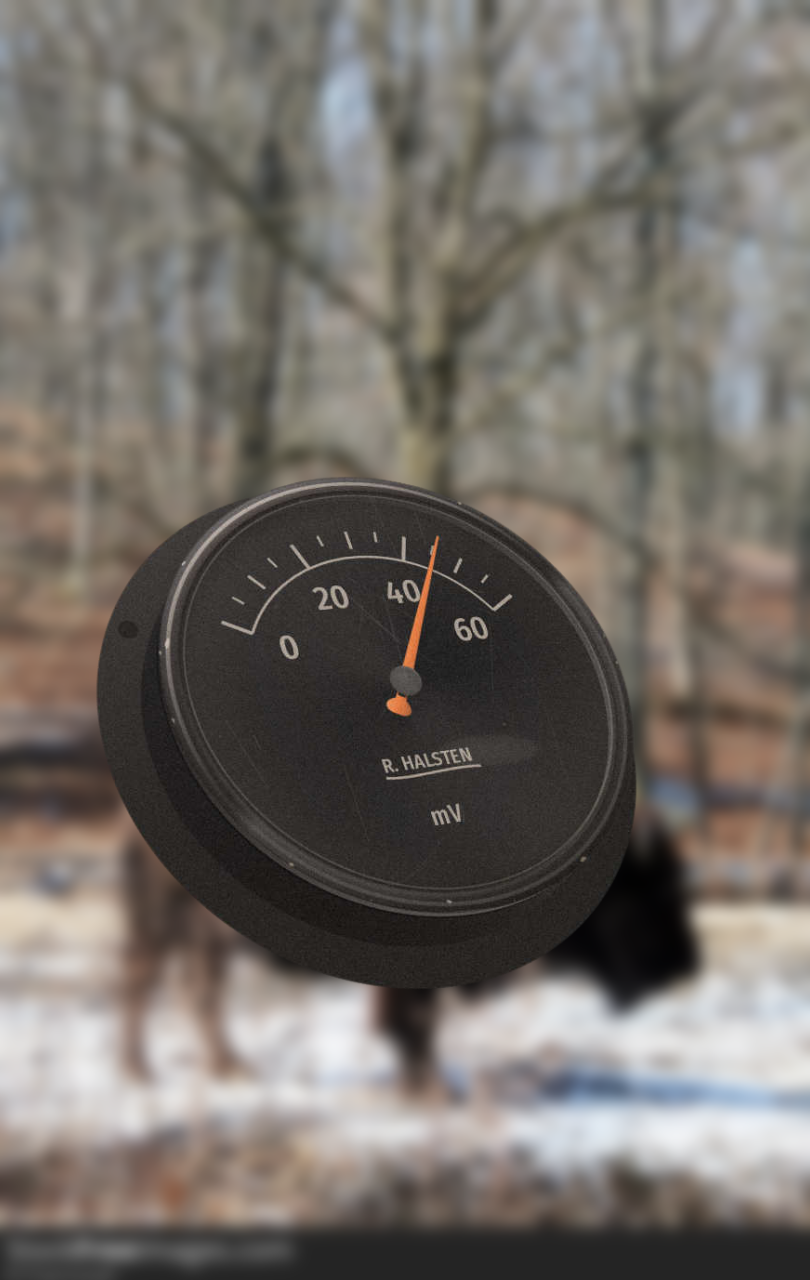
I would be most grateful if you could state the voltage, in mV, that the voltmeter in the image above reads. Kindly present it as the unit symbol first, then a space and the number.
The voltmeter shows mV 45
